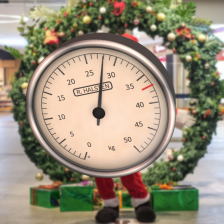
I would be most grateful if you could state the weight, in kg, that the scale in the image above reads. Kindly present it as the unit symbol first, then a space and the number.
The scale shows kg 28
